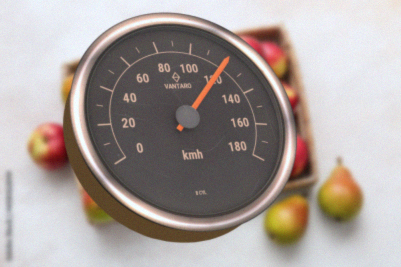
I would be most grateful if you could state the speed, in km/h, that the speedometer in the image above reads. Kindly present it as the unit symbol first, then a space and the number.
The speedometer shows km/h 120
